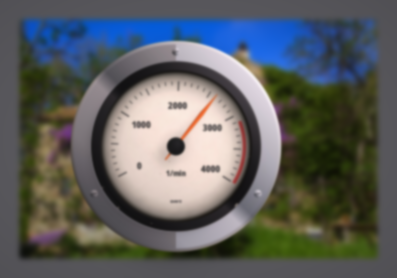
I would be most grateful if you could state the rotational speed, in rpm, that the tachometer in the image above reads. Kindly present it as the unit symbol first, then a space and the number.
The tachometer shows rpm 2600
